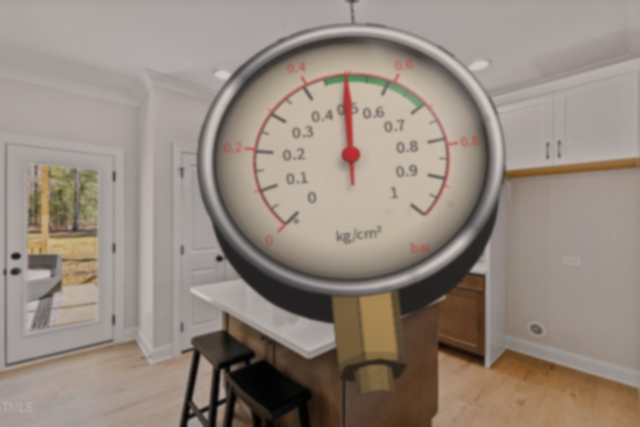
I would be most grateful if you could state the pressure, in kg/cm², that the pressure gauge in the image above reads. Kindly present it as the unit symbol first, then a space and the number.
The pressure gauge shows kg/cm² 0.5
